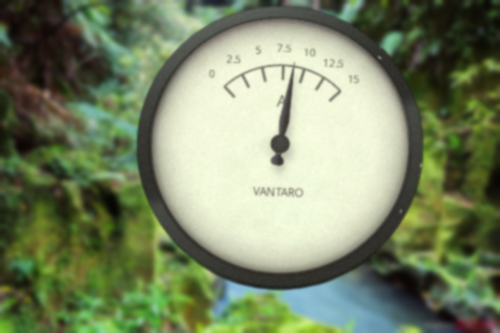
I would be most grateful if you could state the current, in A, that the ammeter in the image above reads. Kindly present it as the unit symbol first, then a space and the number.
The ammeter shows A 8.75
